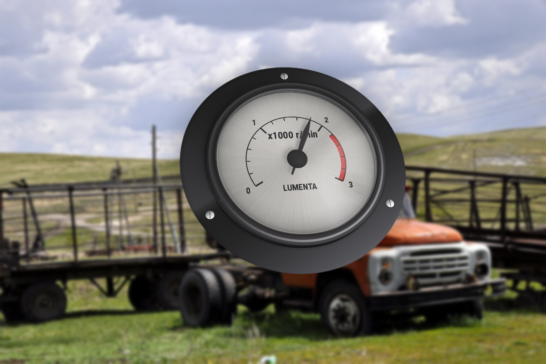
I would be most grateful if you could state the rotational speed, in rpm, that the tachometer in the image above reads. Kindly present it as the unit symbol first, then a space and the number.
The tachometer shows rpm 1800
